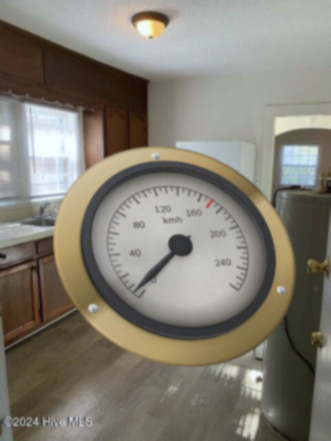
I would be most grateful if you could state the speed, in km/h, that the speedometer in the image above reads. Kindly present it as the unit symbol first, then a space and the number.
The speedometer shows km/h 5
